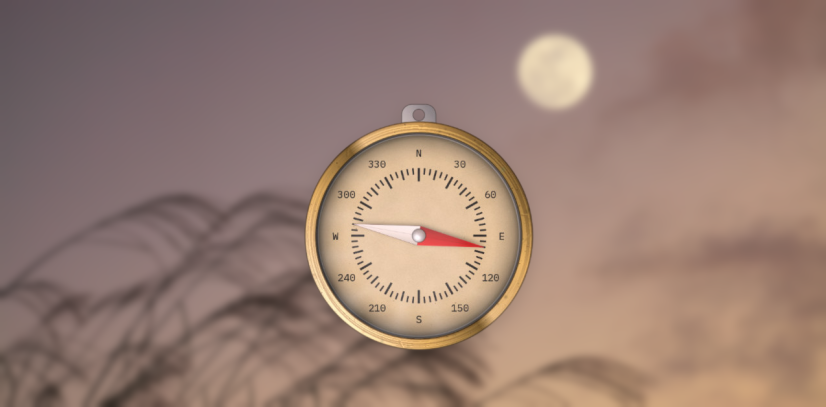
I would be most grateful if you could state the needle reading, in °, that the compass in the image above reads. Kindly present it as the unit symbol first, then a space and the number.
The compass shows ° 100
